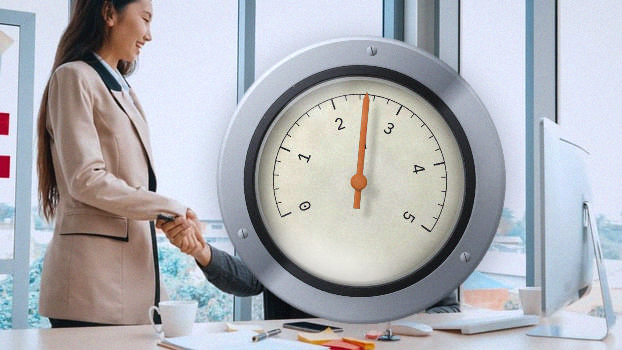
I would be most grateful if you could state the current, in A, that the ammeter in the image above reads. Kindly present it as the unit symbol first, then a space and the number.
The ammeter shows A 2.5
